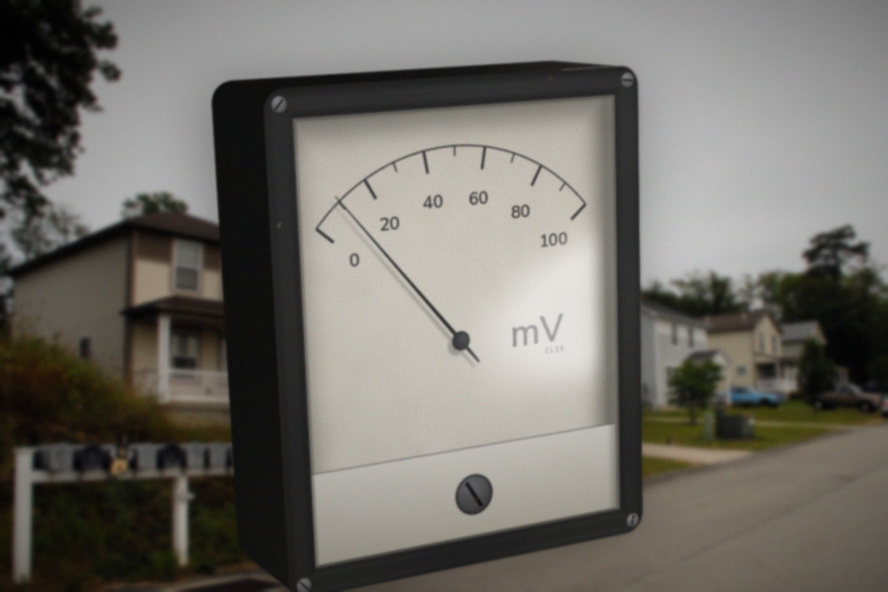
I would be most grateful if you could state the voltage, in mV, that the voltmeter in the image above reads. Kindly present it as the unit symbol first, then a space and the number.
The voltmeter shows mV 10
